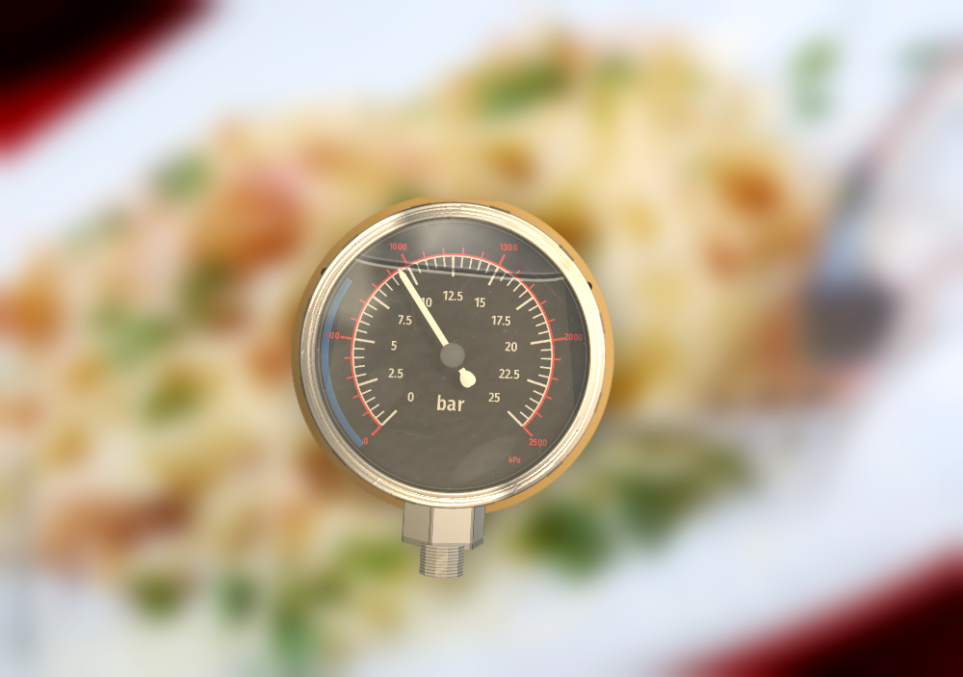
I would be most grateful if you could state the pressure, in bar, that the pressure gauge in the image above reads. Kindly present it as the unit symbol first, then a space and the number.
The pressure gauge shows bar 9.5
